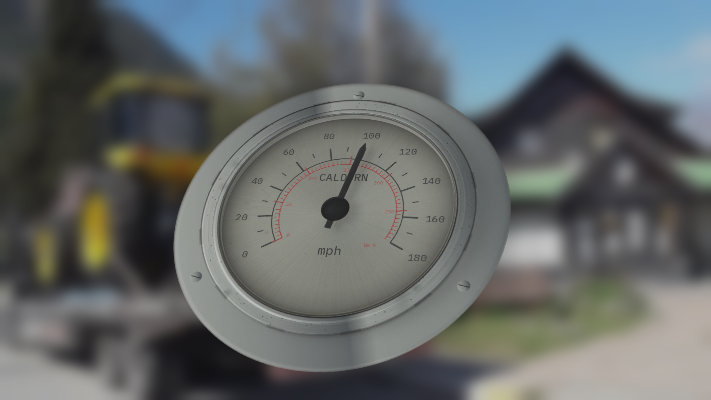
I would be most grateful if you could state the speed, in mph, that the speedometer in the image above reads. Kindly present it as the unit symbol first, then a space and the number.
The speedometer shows mph 100
